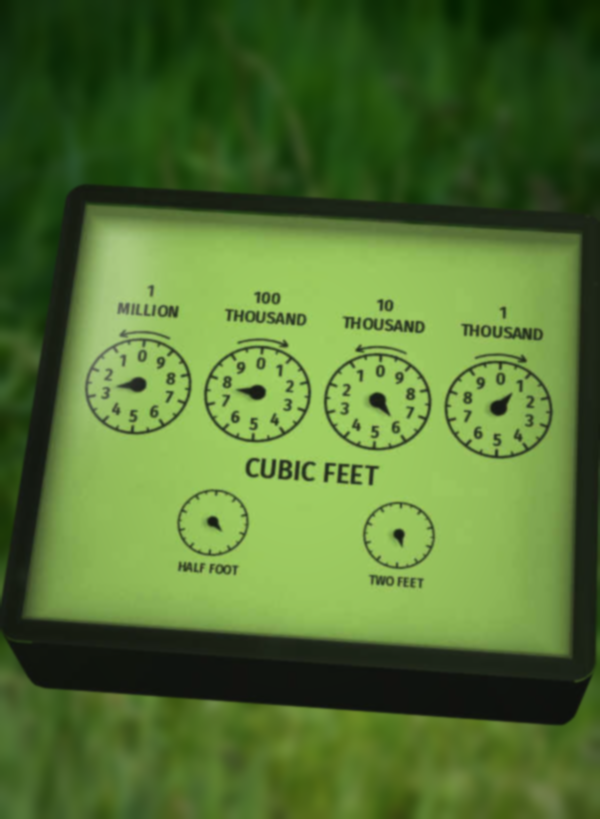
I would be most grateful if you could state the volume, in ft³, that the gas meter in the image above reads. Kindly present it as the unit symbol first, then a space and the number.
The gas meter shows ft³ 276100
